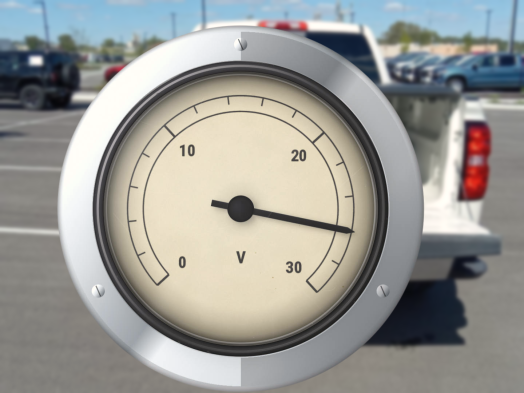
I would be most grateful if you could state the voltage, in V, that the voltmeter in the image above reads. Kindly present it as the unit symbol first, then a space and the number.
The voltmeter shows V 26
